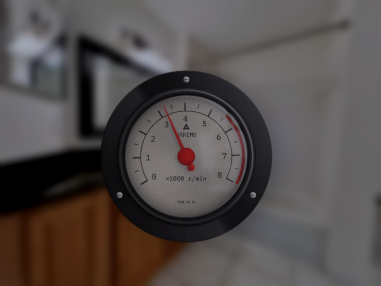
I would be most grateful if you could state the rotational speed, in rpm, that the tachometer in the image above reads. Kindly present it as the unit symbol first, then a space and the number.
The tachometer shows rpm 3250
